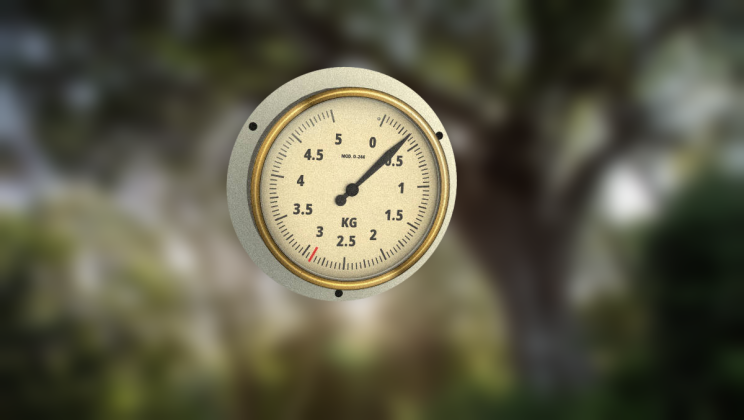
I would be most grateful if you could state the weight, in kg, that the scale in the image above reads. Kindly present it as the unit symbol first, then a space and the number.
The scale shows kg 0.35
